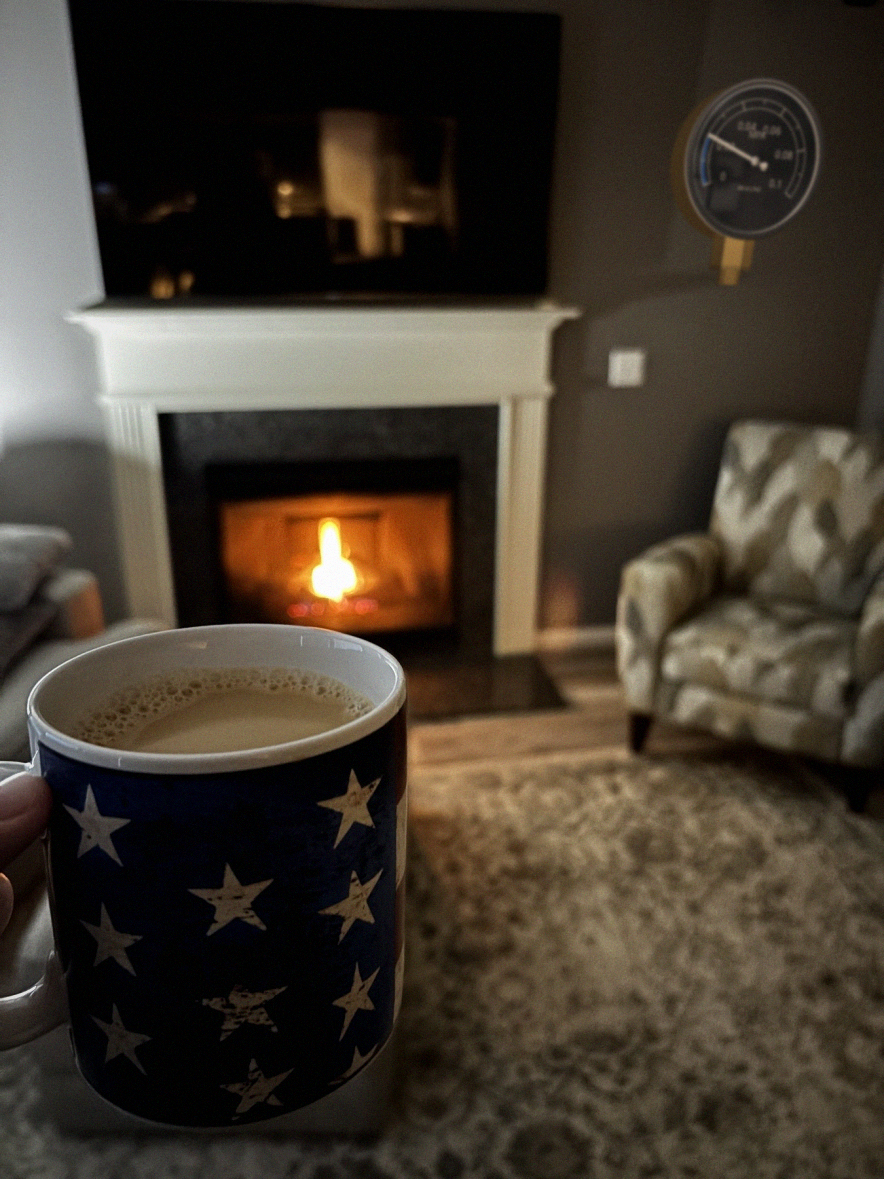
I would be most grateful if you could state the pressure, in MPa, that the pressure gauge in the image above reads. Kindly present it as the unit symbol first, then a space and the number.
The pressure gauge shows MPa 0.02
